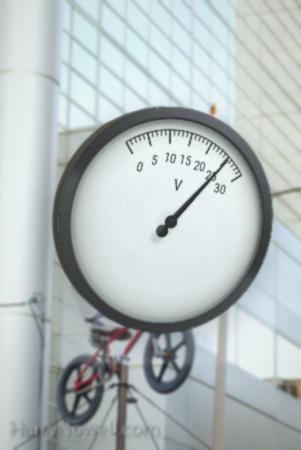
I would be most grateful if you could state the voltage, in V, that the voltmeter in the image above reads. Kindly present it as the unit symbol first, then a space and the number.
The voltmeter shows V 25
